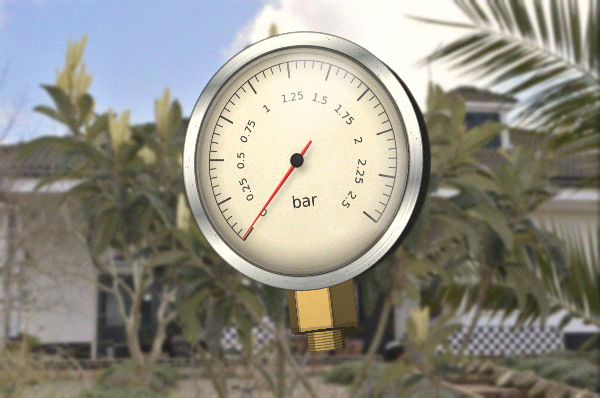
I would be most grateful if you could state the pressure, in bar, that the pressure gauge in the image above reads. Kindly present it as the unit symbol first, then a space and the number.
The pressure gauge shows bar 0
